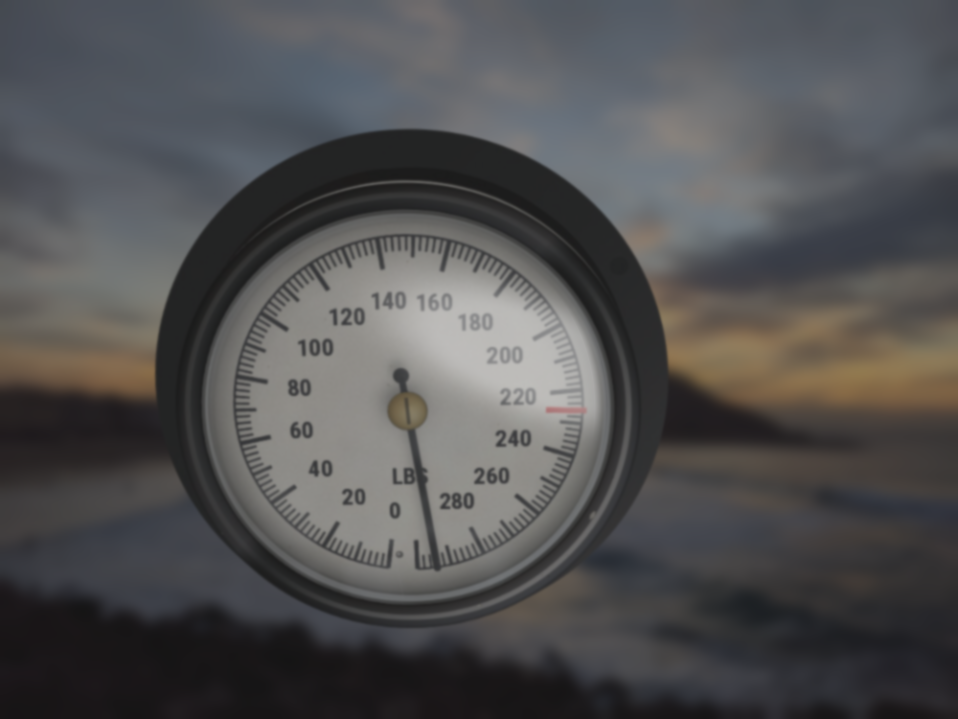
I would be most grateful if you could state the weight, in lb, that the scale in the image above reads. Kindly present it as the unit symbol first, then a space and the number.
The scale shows lb 294
